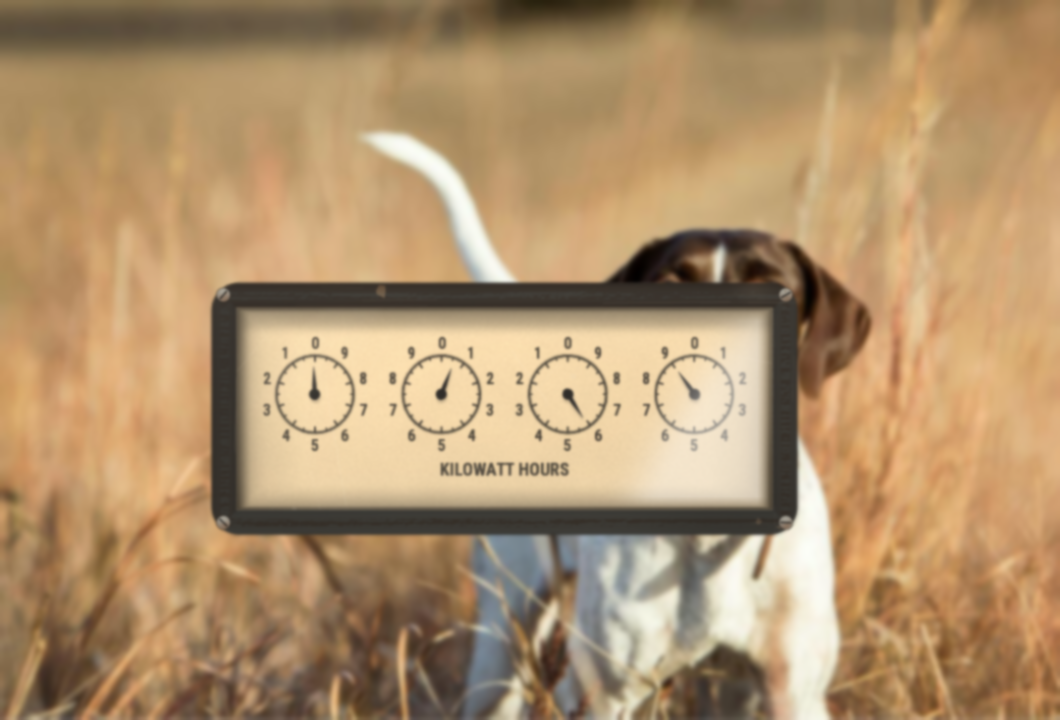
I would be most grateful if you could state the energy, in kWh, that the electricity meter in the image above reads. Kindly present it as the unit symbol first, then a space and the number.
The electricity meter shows kWh 59
